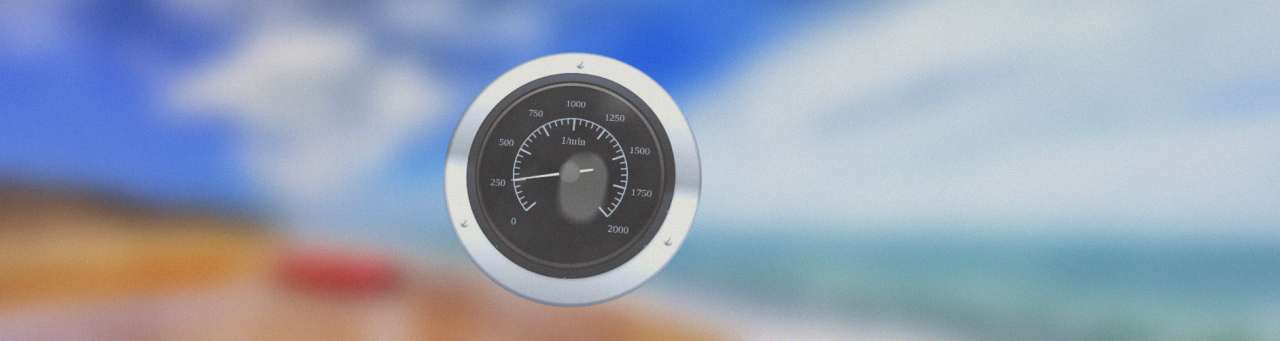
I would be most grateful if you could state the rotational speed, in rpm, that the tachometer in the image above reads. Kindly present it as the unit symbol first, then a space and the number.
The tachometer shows rpm 250
